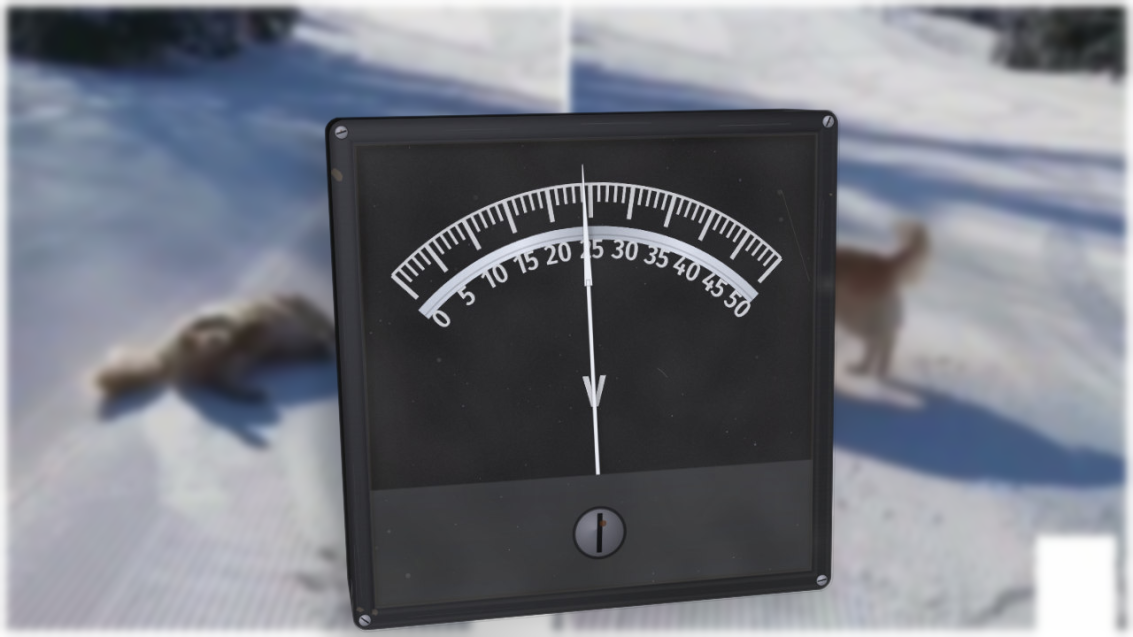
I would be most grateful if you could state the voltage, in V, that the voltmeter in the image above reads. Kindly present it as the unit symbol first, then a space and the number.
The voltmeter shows V 24
